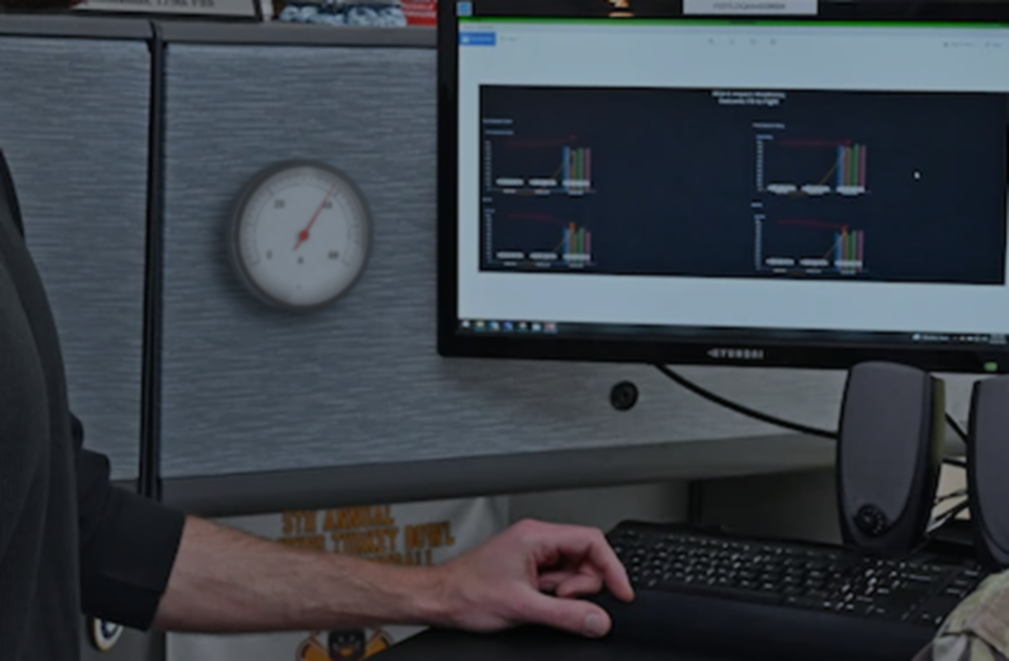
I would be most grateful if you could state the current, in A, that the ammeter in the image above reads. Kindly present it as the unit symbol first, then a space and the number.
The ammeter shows A 38
